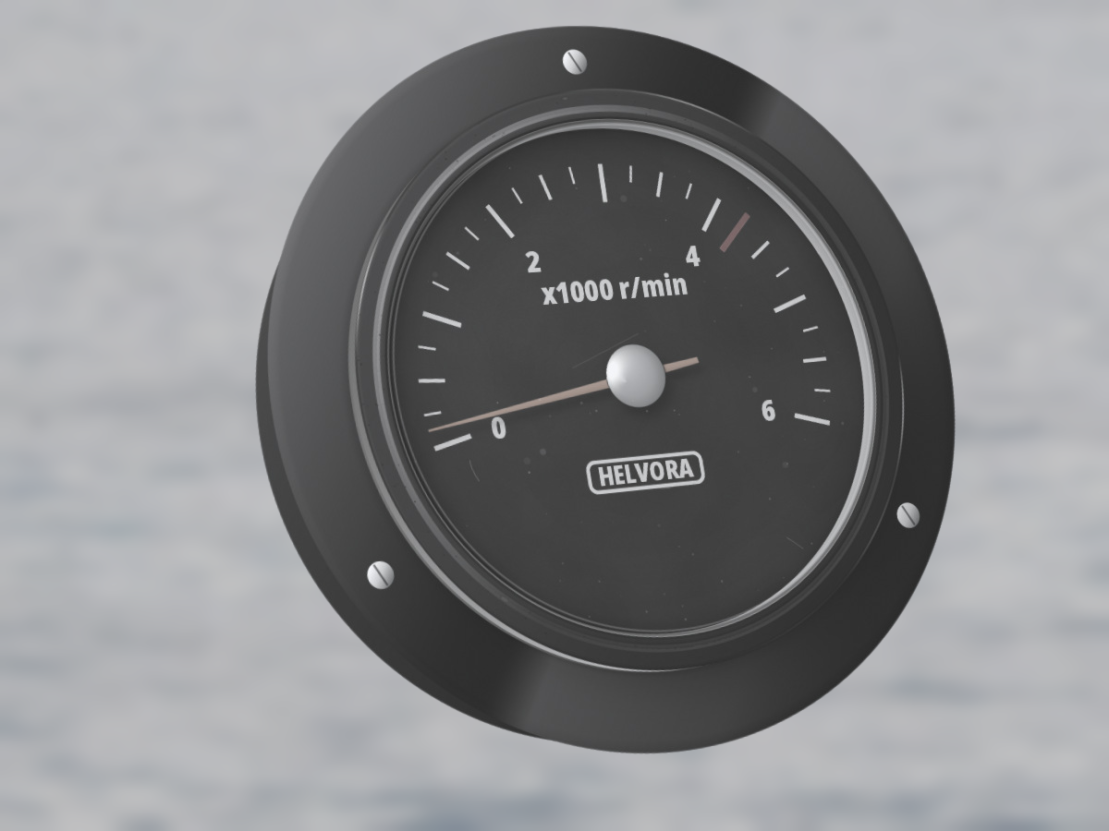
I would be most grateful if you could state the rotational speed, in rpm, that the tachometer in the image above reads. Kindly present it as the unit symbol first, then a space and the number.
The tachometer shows rpm 125
